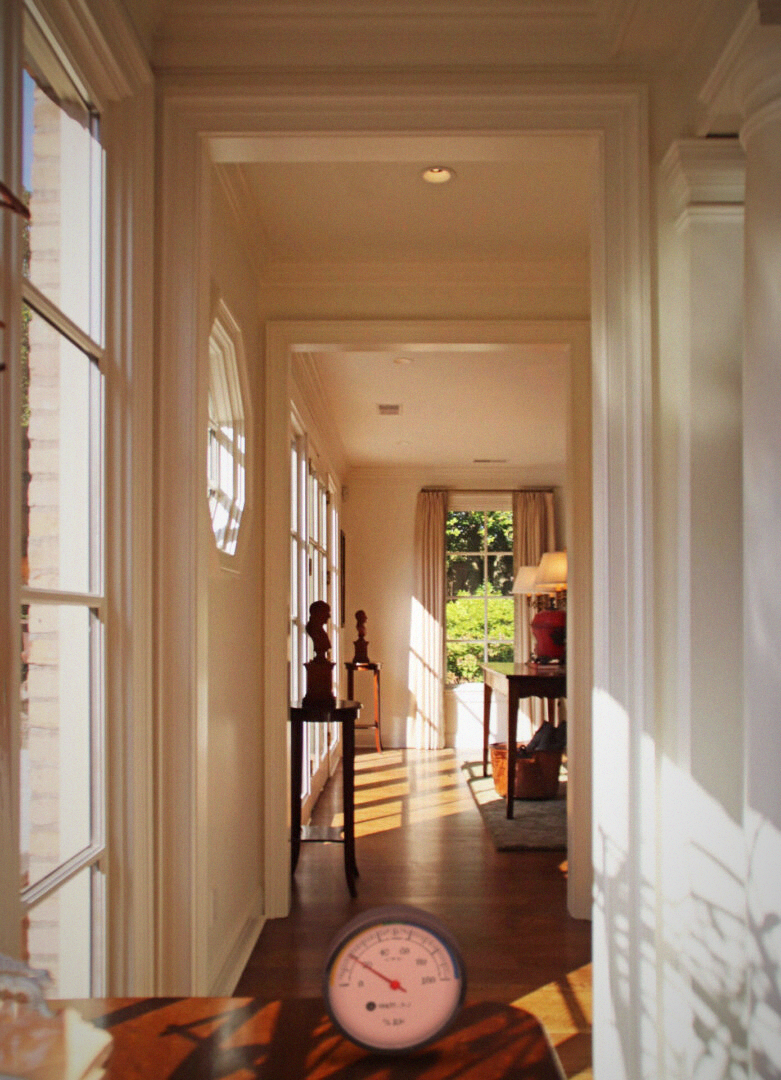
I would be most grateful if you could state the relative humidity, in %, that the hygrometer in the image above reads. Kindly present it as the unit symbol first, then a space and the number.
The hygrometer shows % 20
